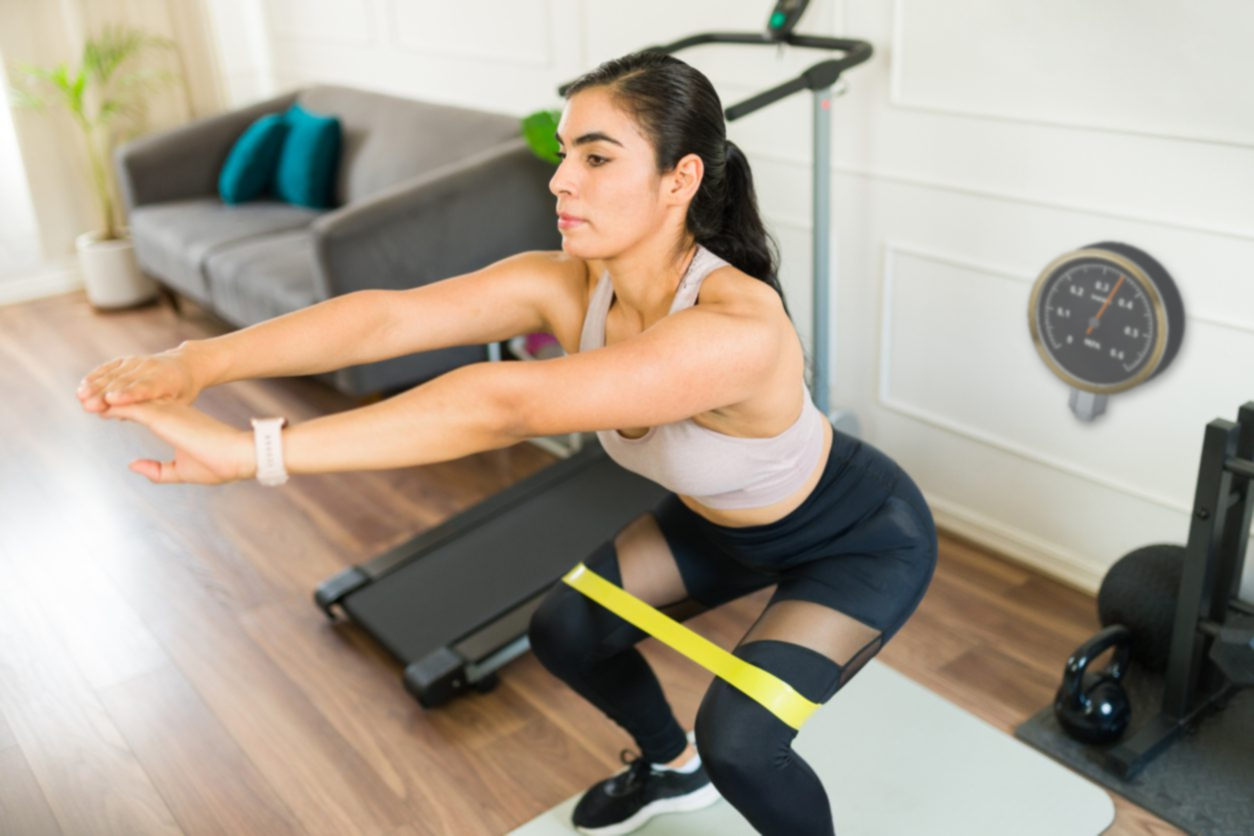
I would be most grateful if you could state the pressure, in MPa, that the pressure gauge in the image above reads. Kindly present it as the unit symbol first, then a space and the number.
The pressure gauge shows MPa 0.35
